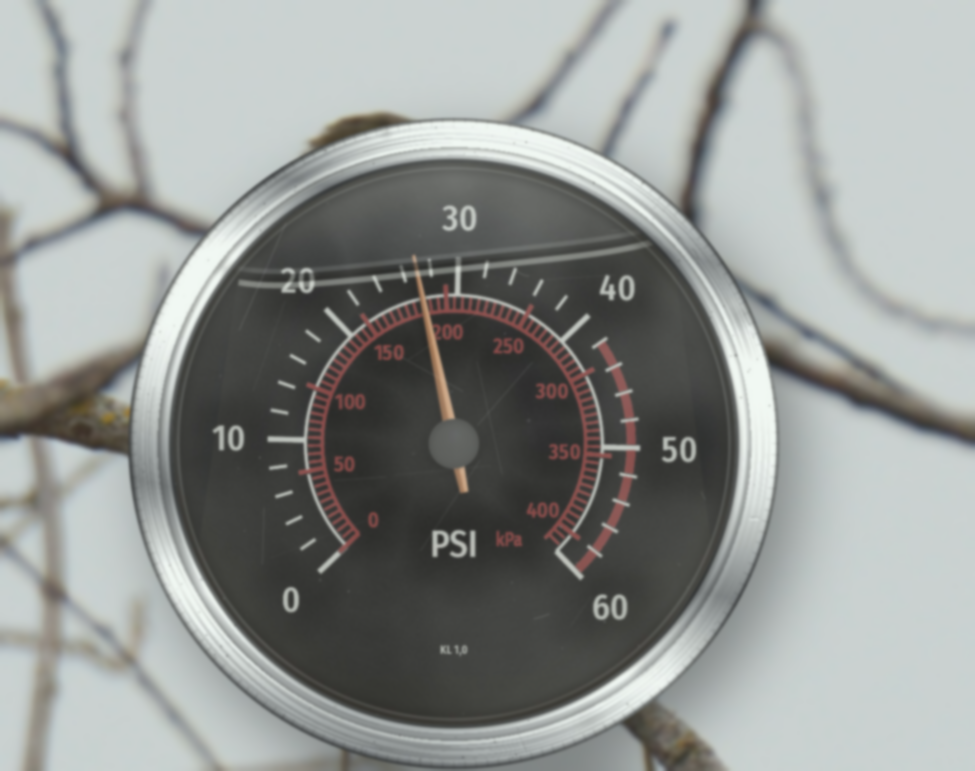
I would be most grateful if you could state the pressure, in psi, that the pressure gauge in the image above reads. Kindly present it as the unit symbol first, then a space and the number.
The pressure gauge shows psi 27
